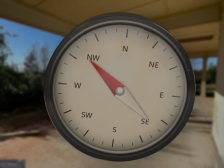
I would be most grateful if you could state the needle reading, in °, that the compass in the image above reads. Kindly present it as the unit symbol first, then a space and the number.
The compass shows ° 310
